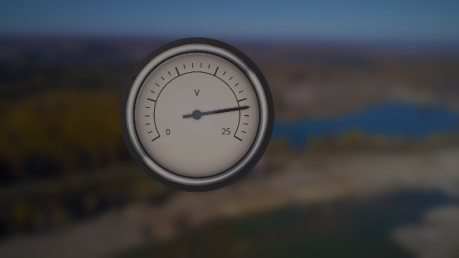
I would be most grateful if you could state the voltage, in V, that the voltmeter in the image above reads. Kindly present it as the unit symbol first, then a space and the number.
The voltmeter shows V 21
